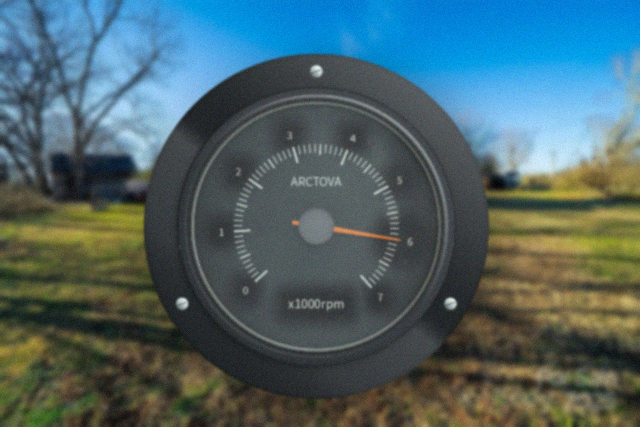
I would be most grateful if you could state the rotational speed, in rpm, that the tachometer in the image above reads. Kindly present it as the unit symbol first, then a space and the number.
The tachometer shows rpm 6000
